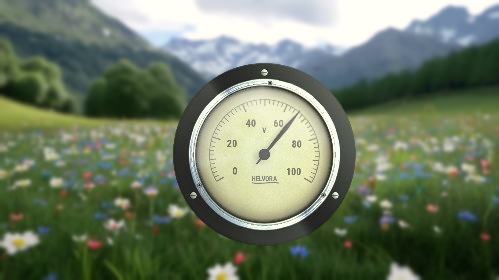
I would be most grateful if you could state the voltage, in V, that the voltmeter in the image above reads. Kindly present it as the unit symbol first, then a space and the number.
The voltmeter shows V 66
